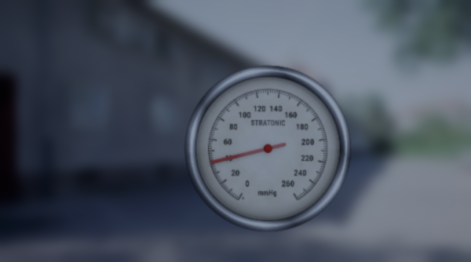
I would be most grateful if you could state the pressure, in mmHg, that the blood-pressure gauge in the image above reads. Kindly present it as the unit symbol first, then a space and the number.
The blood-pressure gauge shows mmHg 40
